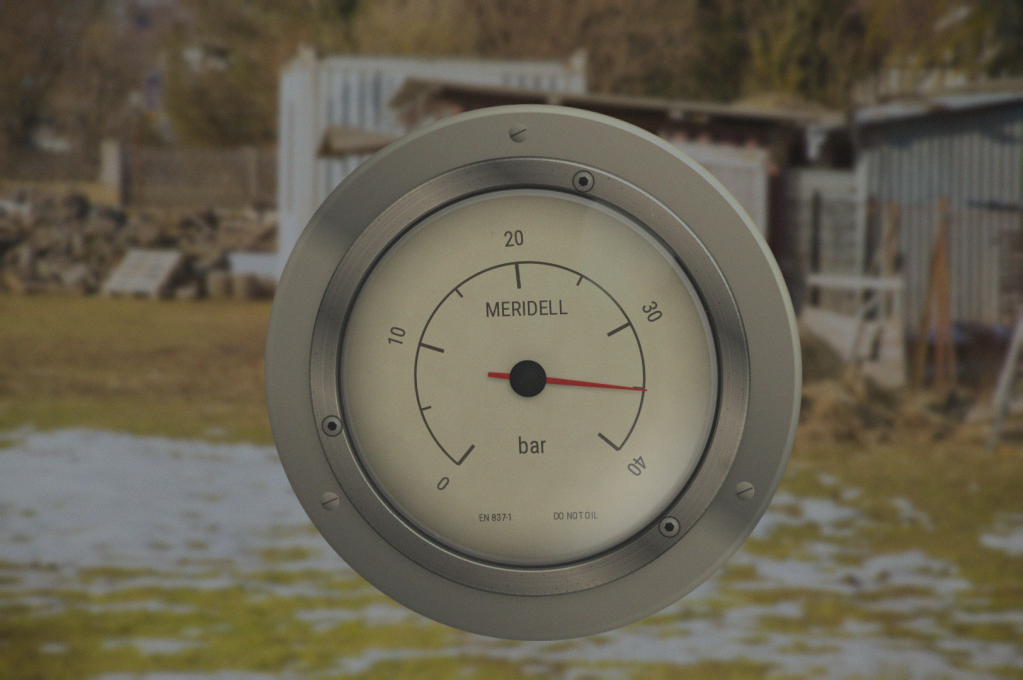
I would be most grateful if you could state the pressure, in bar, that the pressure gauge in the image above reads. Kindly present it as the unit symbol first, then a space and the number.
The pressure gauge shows bar 35
